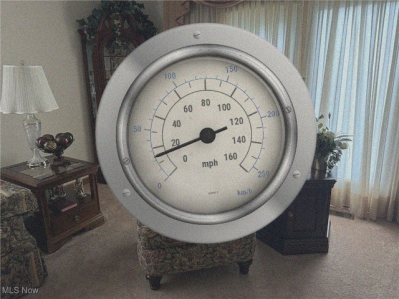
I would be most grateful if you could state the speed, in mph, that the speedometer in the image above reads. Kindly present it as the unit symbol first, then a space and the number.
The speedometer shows mph 15
